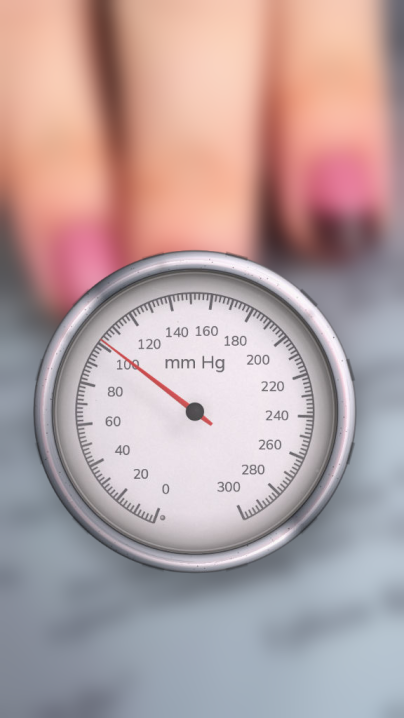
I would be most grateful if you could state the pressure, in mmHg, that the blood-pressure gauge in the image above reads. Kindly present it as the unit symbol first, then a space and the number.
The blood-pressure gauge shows mmHg 102
